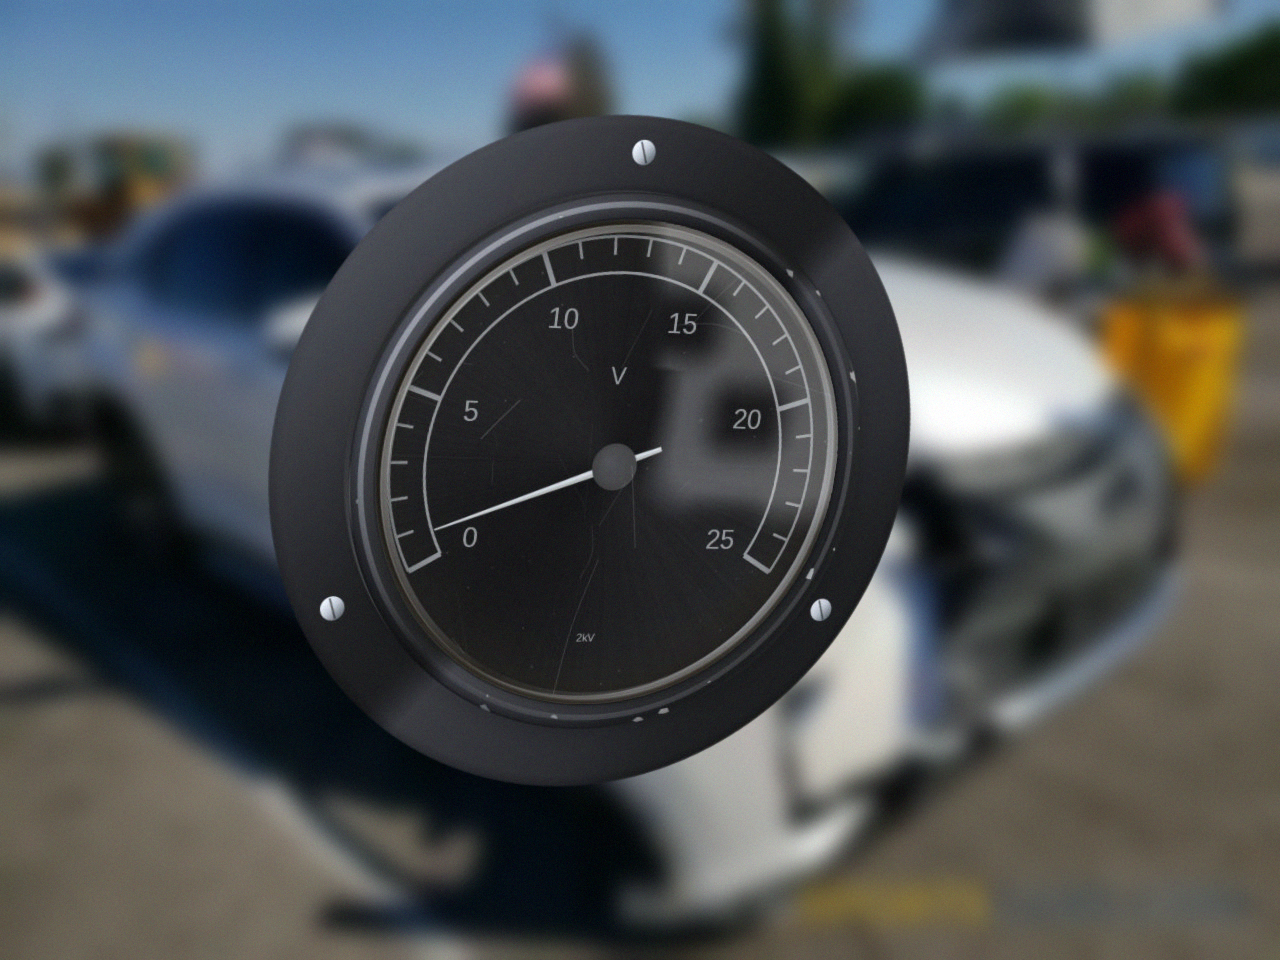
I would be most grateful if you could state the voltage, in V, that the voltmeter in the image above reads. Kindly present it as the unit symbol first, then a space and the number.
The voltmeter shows V 1
